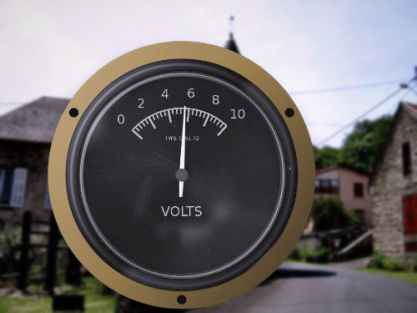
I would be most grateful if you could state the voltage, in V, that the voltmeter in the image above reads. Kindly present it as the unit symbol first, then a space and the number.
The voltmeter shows V 5.6
